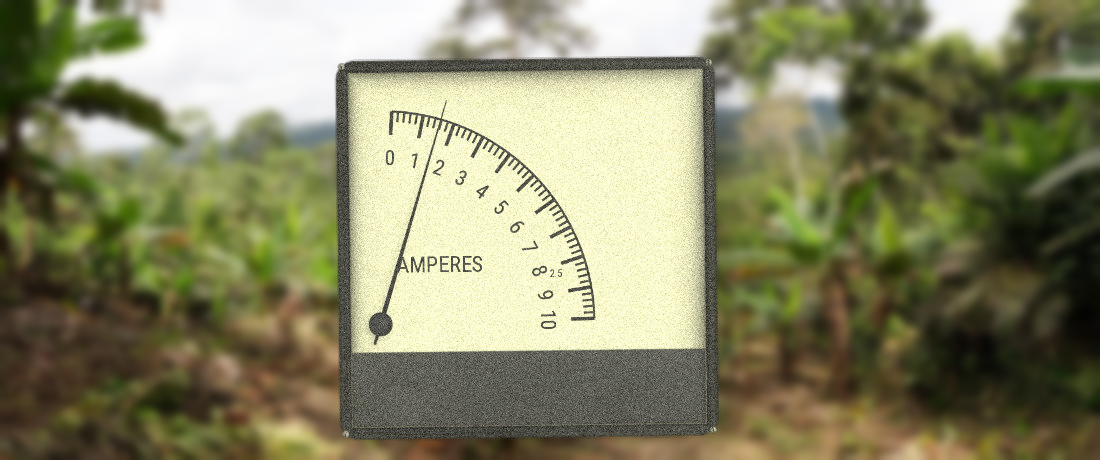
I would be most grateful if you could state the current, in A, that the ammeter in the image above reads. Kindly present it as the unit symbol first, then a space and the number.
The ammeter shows A 1.6
